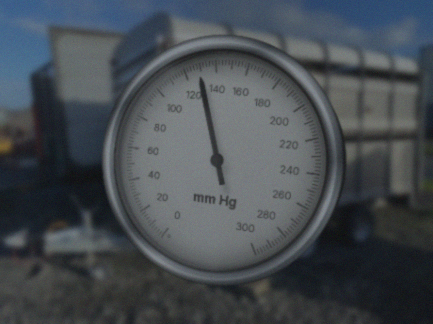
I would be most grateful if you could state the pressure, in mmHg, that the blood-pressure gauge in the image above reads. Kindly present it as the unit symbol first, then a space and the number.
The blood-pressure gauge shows mmHg 130
